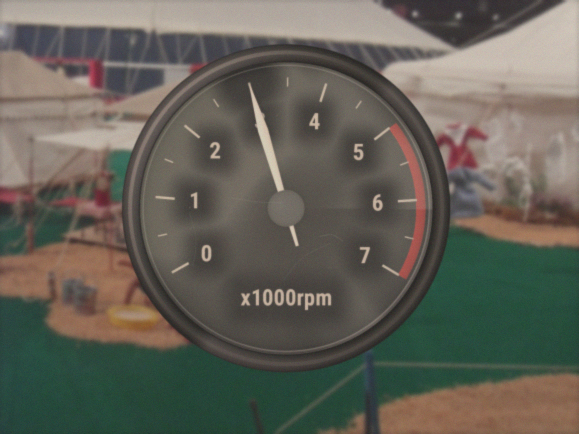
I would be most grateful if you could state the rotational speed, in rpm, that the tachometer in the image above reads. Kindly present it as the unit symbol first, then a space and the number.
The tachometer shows rpm 3000
